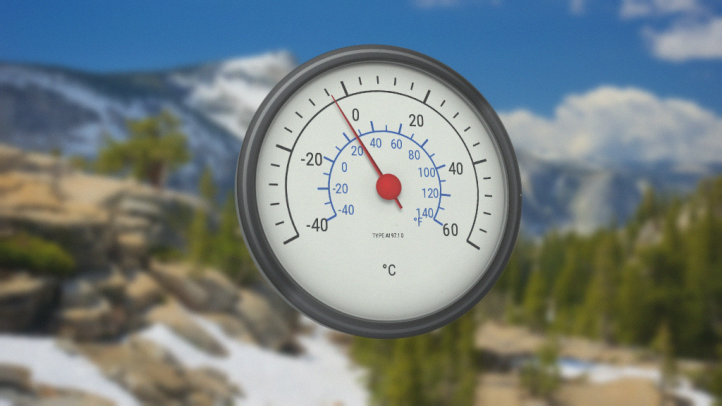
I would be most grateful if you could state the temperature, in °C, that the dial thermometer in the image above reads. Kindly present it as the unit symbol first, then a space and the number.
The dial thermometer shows °C -4
